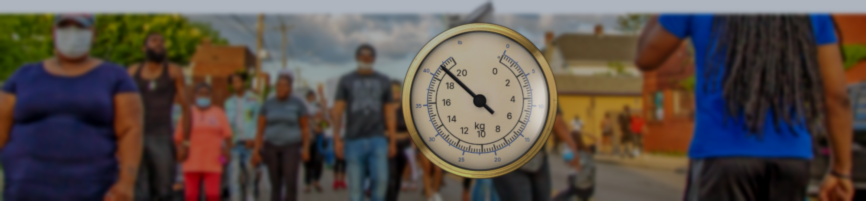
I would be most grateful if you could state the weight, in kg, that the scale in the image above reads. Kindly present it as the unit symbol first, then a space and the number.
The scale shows kg 19
